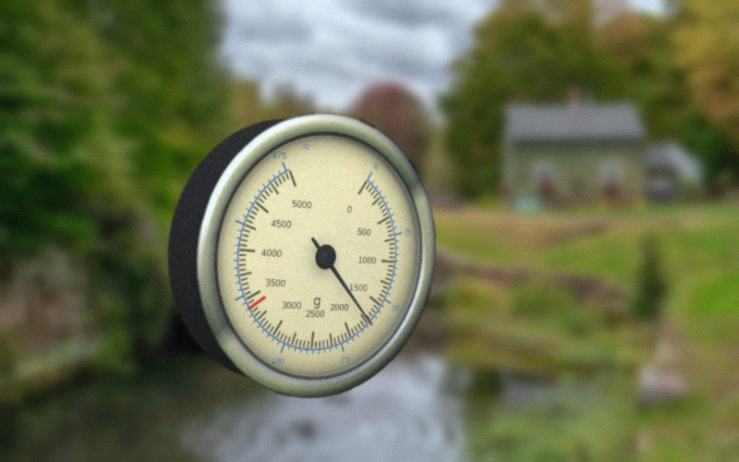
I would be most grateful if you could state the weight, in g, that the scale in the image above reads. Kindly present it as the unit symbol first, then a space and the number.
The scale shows g 1750
